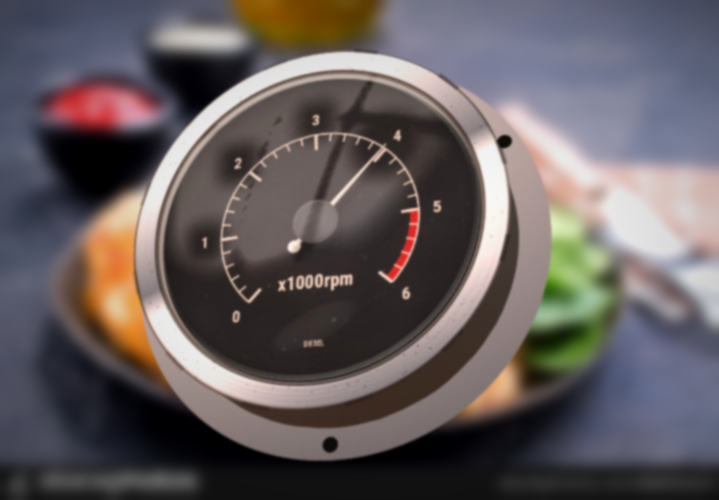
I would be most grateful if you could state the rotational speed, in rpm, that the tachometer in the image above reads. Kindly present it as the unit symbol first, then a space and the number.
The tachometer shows rpm 4000
